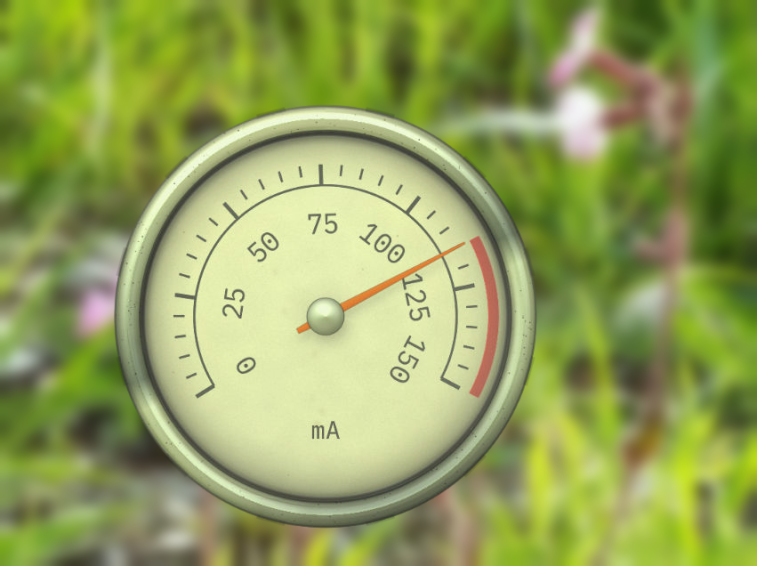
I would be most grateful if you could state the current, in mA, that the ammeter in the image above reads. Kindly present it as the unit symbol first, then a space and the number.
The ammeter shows mA 115
